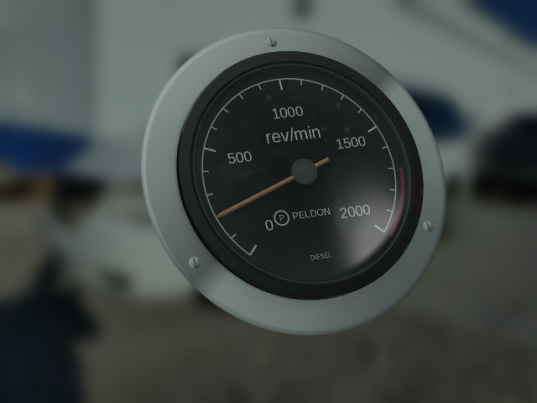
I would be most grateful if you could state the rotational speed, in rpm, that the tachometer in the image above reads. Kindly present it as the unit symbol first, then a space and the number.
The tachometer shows rpm 200
